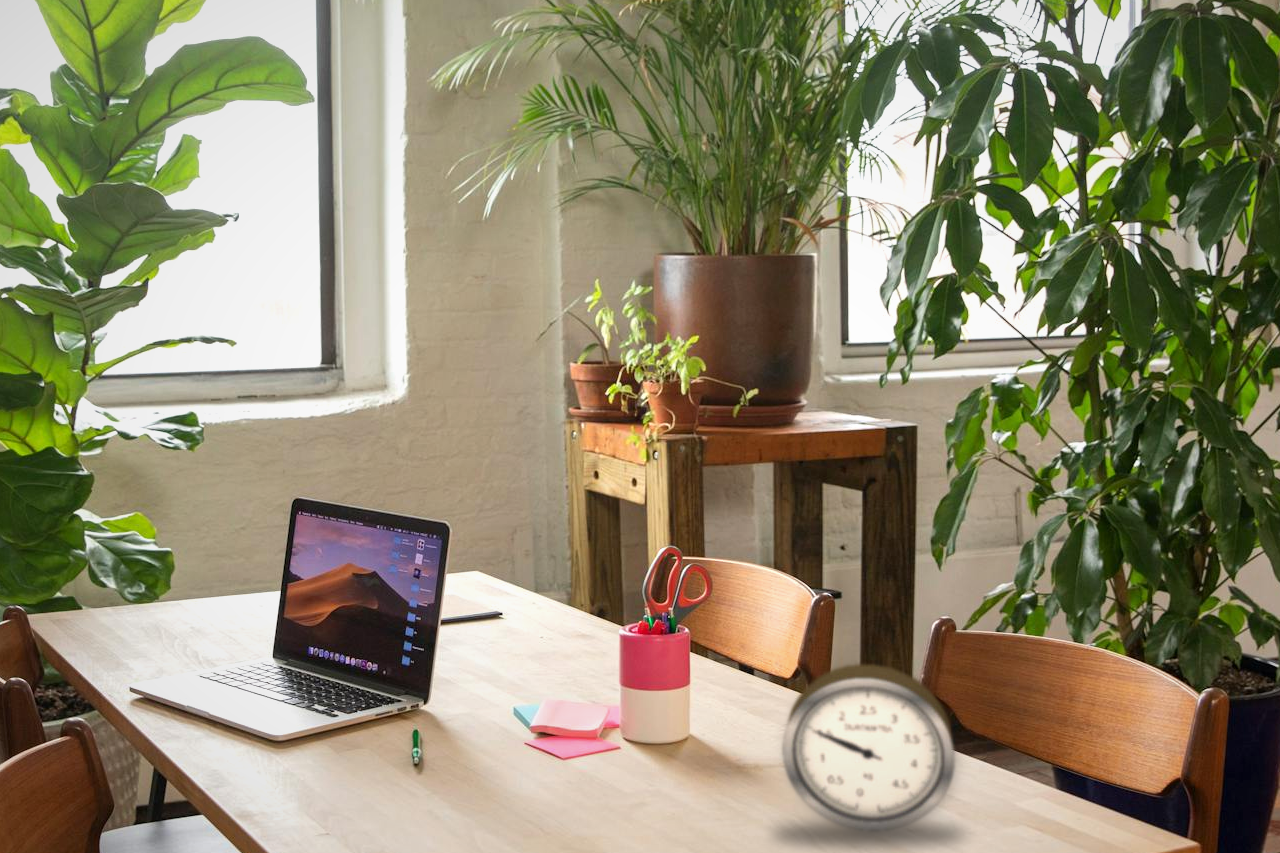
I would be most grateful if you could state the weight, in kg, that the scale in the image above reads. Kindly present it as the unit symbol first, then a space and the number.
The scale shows kg 1.5
